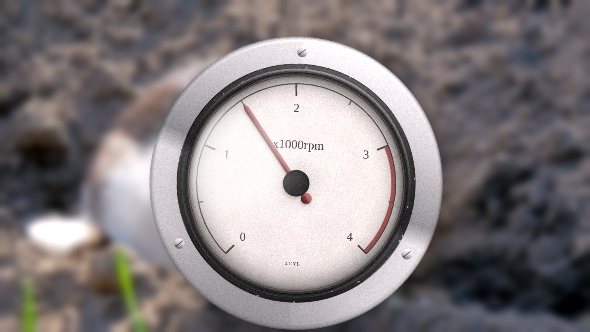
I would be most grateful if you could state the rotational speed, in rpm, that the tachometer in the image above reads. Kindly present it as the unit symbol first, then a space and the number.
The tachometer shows rpm 1500
